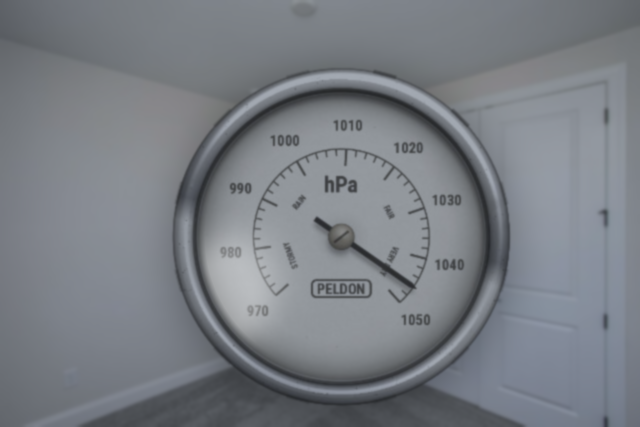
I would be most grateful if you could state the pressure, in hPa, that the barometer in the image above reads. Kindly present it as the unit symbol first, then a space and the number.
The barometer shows hPa 1046
